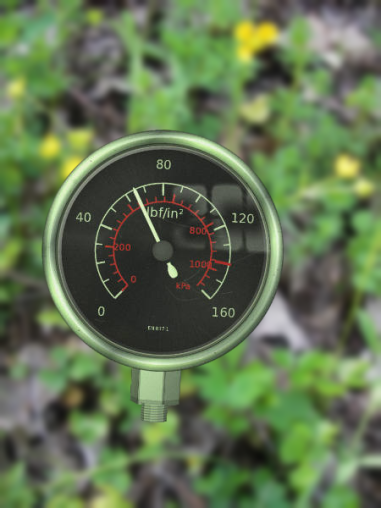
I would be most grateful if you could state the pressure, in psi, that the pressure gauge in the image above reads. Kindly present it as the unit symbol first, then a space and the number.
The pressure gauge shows psi 65
